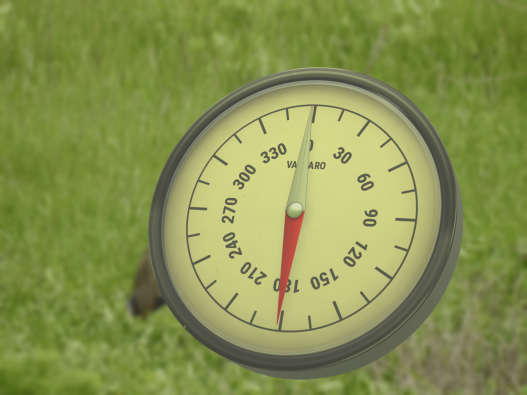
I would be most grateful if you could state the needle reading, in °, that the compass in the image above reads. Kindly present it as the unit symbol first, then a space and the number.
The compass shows ° 180
